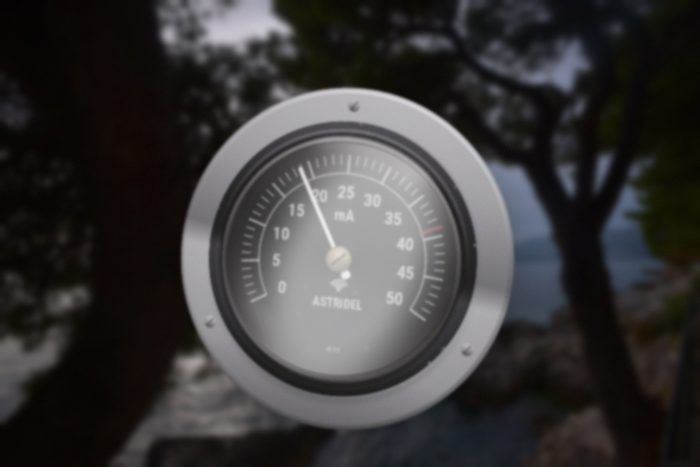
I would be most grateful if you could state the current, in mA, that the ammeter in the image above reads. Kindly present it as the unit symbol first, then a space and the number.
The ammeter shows mA 19
